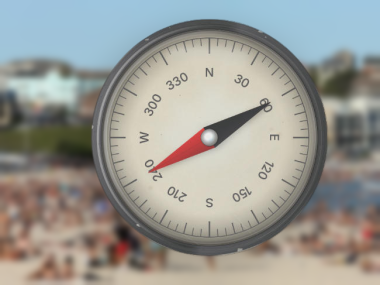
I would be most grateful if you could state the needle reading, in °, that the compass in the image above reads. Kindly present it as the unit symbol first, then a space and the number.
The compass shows ° 240
